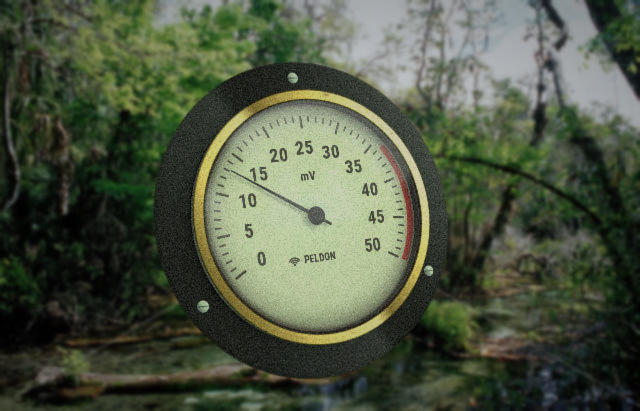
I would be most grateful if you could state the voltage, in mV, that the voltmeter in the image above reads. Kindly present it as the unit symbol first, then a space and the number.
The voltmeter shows mV 13
